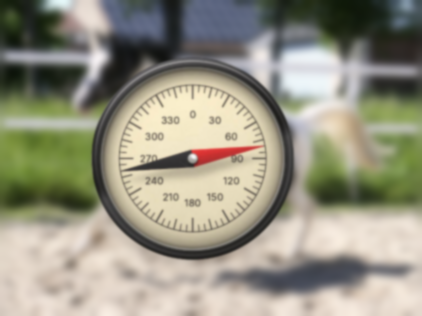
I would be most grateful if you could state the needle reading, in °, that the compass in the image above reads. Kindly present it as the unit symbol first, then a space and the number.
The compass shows ° 80
